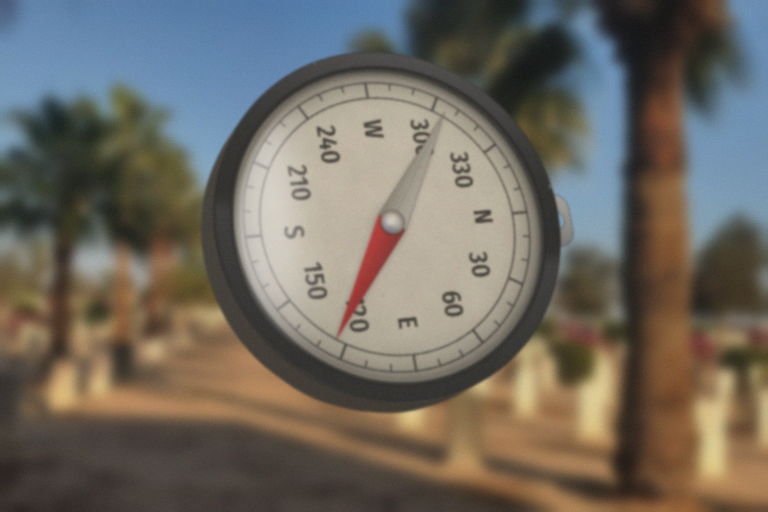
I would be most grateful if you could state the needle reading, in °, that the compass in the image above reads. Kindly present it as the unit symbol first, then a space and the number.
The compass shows ° 125
